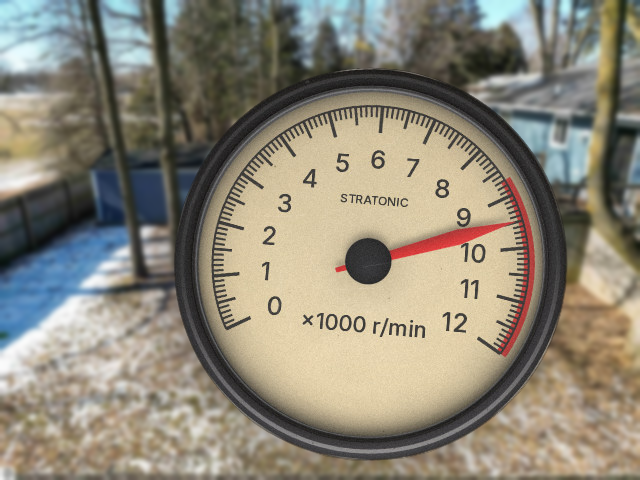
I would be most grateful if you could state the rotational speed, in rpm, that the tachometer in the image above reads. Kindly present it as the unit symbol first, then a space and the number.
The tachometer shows rpm 9500
